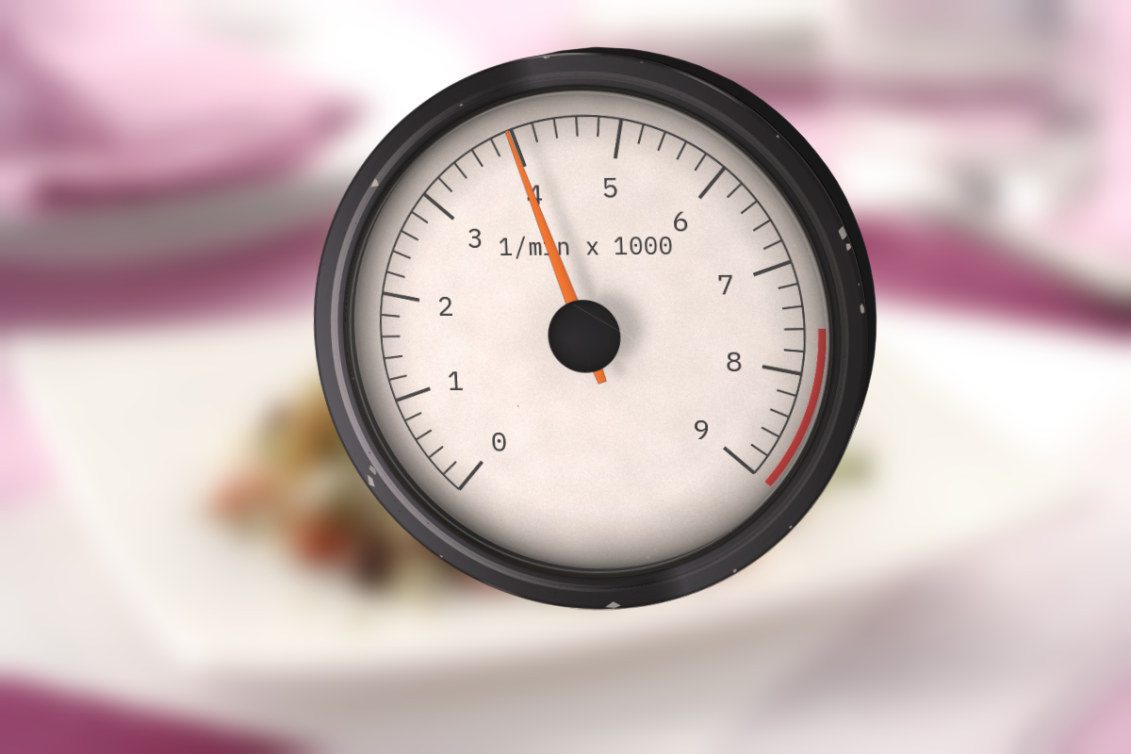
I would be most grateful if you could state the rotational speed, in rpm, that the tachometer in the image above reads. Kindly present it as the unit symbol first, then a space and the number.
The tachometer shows rpm 4000
